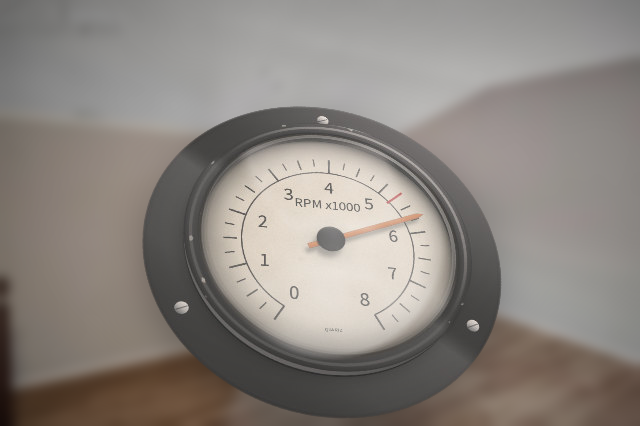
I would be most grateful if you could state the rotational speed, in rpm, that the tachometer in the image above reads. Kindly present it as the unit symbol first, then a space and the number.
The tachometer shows rpm 5750
